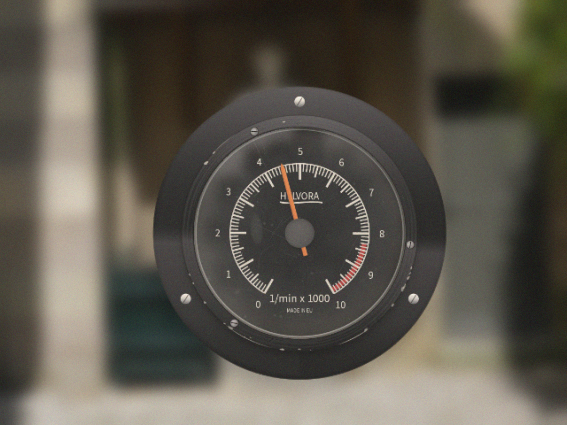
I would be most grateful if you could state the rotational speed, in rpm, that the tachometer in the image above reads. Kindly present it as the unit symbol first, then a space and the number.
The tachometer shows rpm 4500
